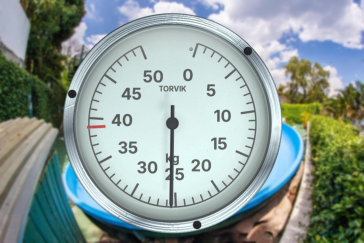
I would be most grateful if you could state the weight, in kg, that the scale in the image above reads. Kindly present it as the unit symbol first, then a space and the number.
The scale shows kg 25.5
